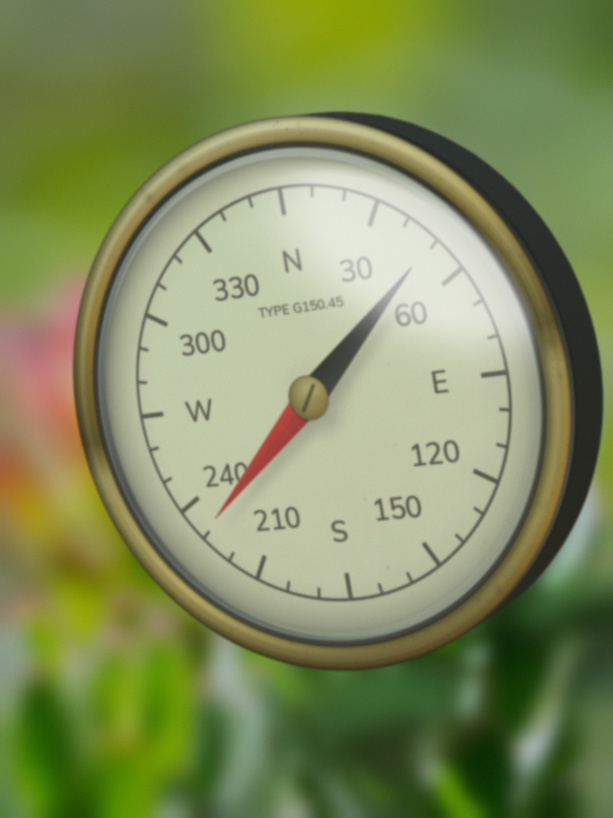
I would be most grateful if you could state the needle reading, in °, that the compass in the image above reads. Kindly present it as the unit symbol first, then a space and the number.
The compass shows ° 230
